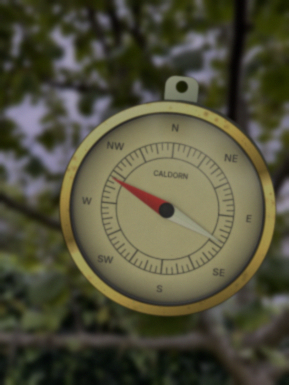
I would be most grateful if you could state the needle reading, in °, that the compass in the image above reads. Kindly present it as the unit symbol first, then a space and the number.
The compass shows ° 295
